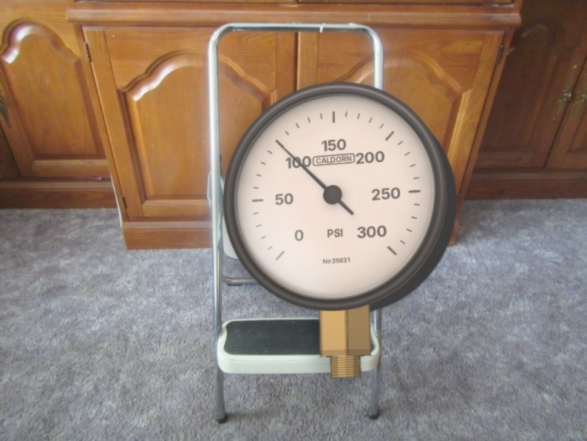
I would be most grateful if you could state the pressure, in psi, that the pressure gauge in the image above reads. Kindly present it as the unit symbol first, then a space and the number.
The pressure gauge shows psi 100
